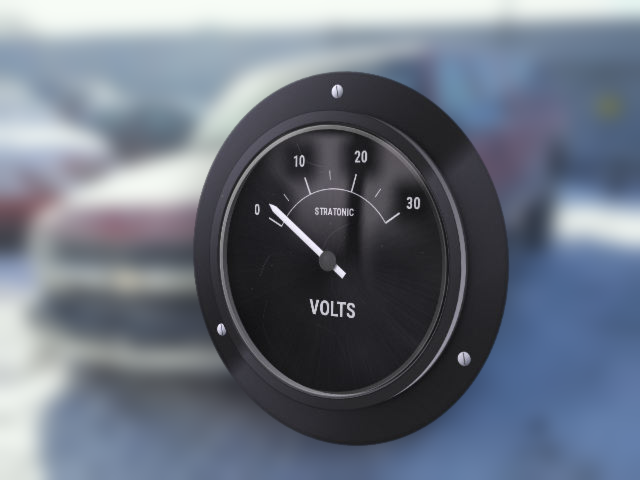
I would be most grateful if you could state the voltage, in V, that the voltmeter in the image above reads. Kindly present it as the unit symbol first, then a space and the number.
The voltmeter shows V 2.5
